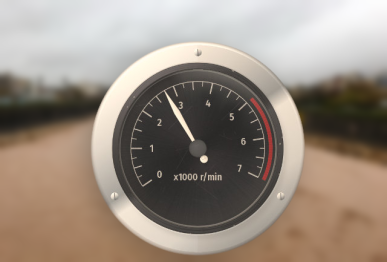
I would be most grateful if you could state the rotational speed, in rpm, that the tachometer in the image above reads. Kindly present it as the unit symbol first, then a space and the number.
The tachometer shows rpm 2750
